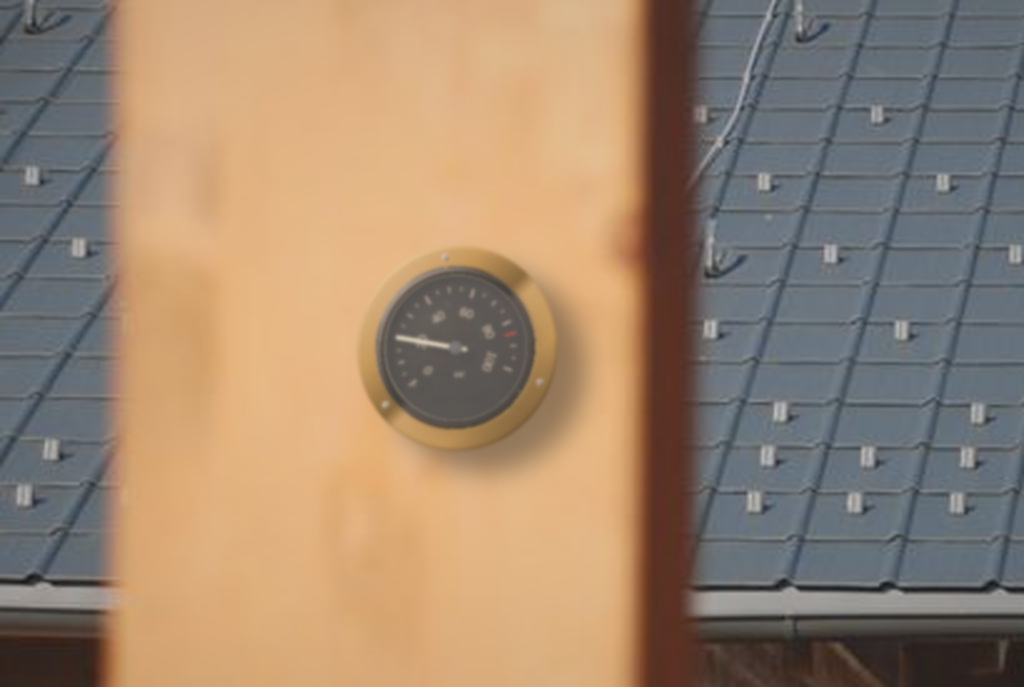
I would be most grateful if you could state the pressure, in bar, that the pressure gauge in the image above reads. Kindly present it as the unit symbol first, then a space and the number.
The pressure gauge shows bar 20
